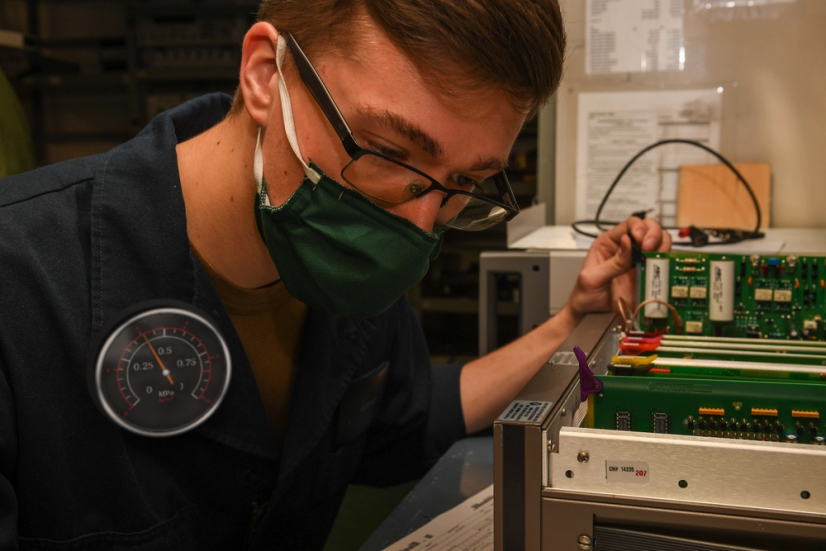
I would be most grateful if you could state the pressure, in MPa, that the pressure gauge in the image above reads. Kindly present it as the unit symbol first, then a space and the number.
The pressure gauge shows MPa 0.4
